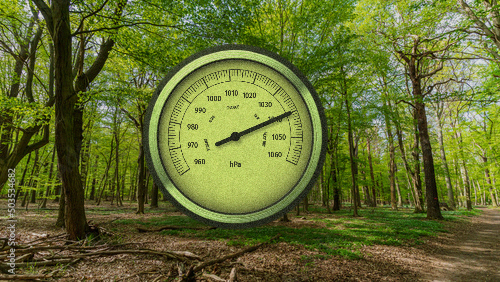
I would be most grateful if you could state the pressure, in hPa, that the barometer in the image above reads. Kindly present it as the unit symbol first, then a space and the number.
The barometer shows hPa 1040
